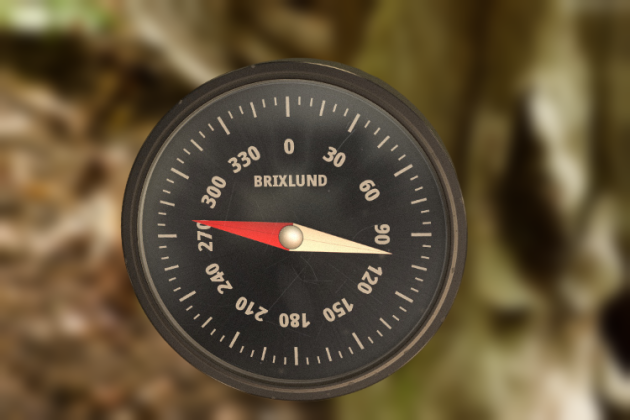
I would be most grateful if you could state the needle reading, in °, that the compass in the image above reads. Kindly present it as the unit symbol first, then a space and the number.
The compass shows ° 280
